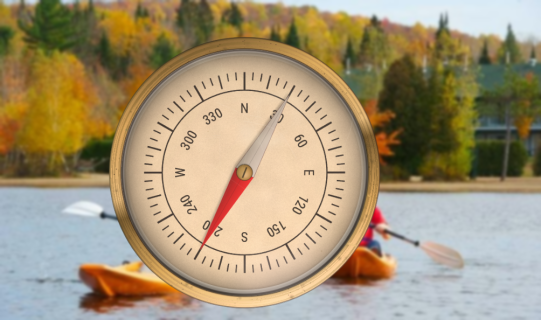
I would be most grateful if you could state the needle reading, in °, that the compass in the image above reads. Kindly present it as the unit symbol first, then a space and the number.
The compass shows ° 210
